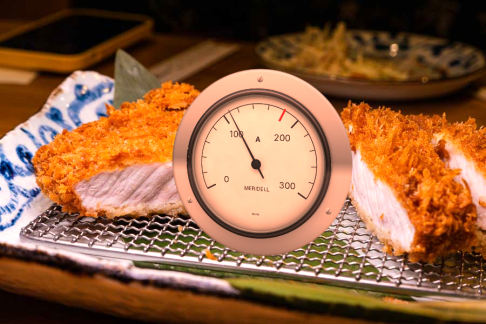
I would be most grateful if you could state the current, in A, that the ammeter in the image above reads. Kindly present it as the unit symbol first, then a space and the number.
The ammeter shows A 110
